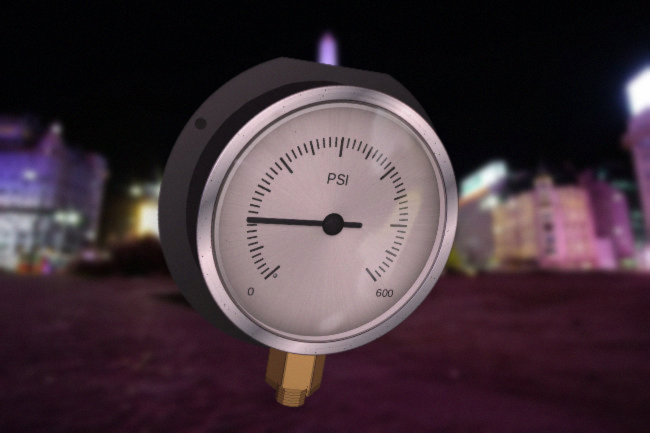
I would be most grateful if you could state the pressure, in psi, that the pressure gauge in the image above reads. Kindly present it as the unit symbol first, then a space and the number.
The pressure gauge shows psi 100
